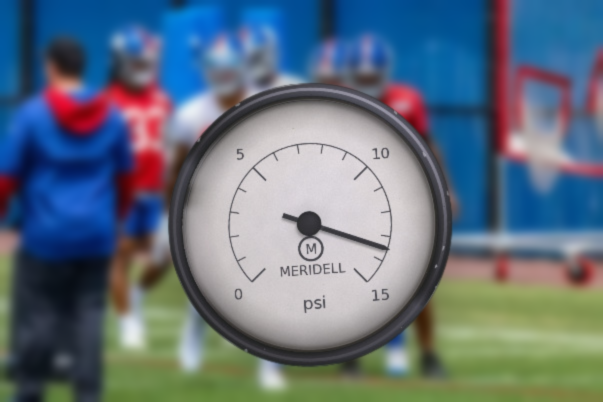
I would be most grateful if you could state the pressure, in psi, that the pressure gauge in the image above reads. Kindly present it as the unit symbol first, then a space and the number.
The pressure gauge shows psi 13.5
